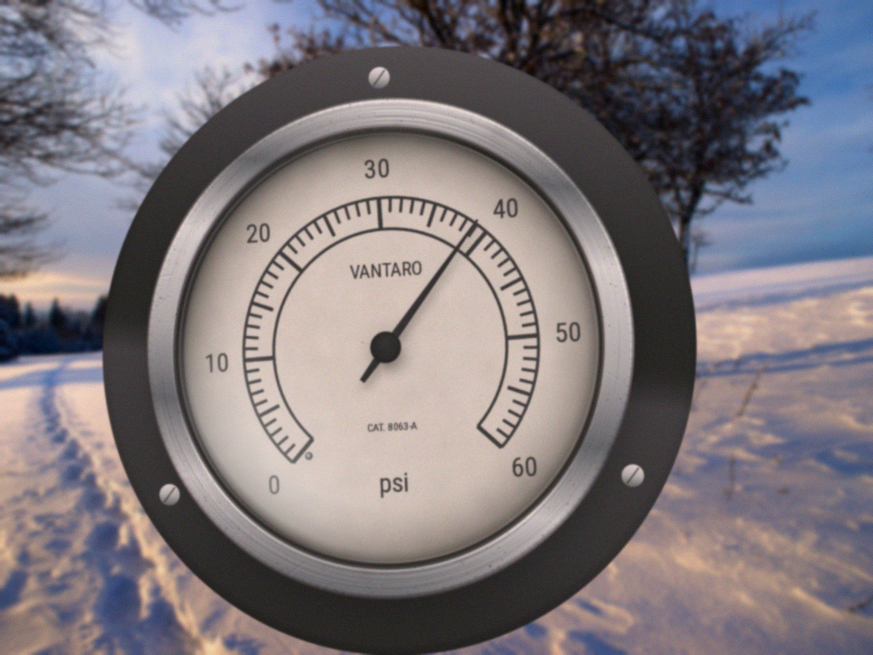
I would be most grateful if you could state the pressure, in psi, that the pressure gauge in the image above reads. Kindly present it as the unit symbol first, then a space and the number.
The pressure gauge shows psi 39
